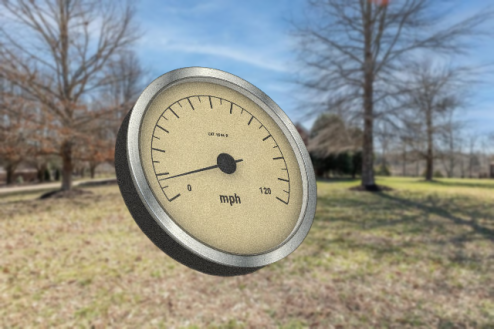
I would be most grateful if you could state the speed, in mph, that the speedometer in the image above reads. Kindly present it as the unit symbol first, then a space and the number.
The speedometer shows mph 7.5
